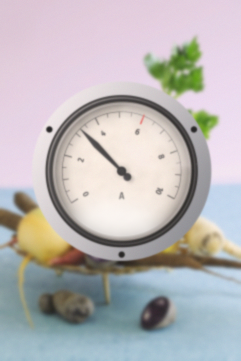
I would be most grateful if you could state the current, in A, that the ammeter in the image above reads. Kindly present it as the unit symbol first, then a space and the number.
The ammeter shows A 3.25
